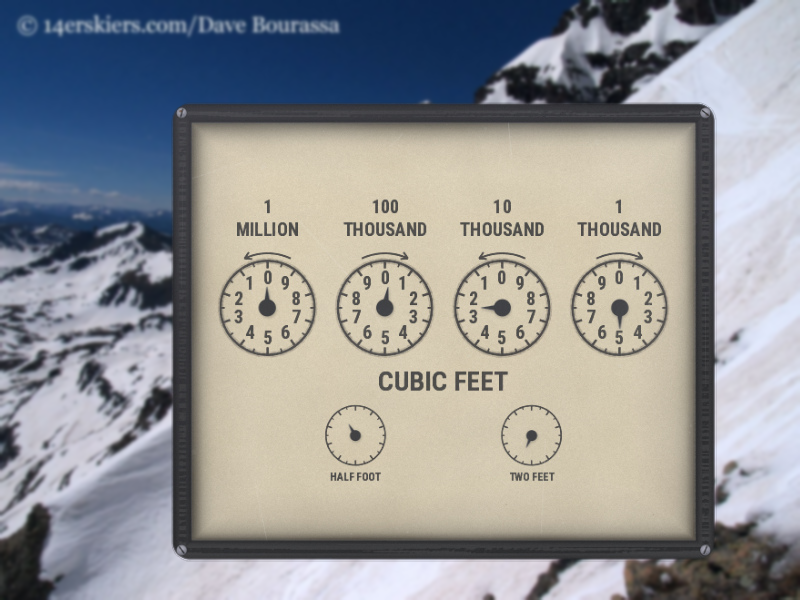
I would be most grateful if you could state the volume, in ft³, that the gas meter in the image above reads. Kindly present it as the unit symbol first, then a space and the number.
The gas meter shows ft³ 2500
